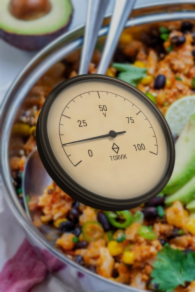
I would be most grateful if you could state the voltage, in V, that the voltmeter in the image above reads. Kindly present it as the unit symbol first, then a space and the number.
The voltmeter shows V 10
